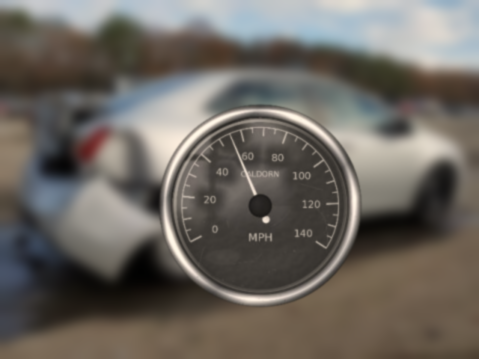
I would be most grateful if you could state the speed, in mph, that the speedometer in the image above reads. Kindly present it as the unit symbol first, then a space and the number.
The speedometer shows mph 55
